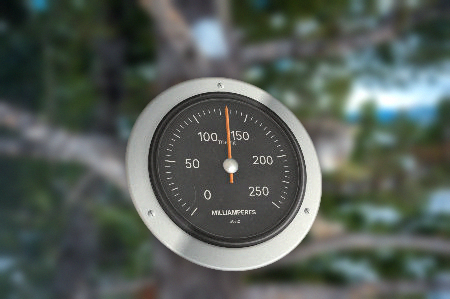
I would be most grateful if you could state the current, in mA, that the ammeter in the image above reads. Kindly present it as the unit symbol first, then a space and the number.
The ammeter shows mA 130
